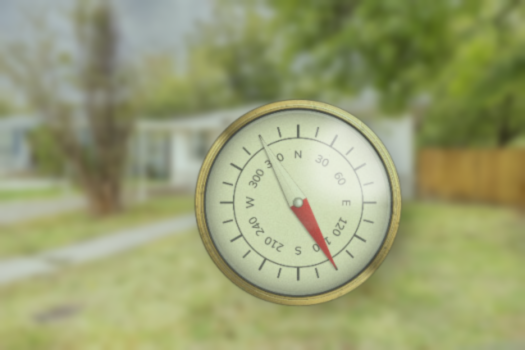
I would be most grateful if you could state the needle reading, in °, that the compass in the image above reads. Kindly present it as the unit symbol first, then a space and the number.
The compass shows ° 150
